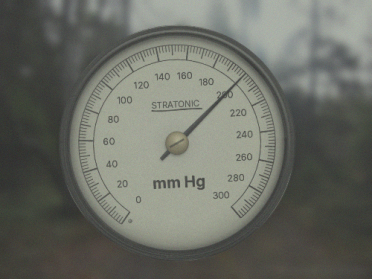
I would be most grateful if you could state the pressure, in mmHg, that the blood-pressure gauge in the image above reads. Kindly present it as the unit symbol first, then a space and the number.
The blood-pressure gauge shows mmHg 200
